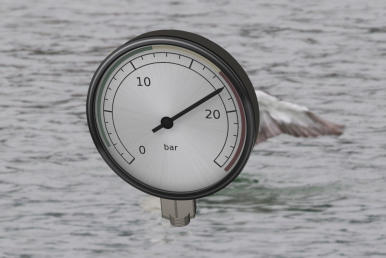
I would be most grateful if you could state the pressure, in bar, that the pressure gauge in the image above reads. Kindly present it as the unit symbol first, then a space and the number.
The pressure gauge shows bar 18
